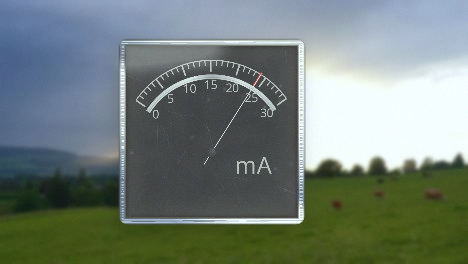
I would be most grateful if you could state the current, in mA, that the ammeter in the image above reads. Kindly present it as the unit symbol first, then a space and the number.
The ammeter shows mA 24
